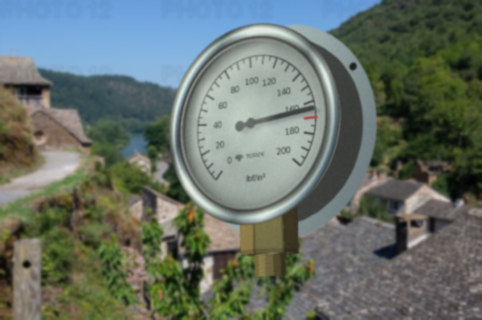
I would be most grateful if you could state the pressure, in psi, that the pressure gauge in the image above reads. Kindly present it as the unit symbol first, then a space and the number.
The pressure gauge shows psi 165
